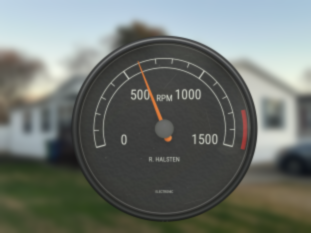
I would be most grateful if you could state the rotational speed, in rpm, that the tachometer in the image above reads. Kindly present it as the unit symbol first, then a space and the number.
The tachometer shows rpm 600
